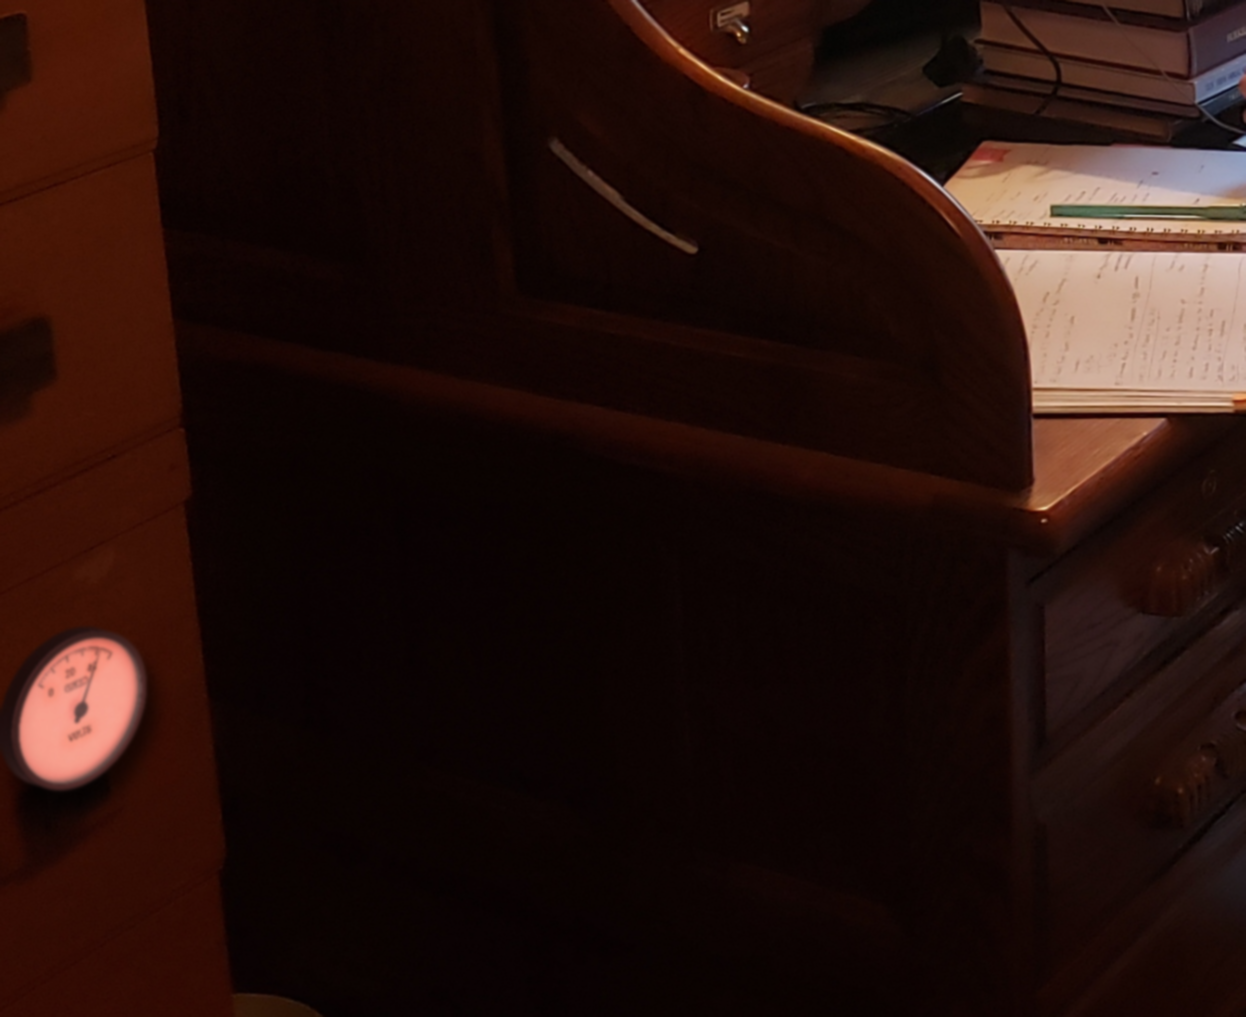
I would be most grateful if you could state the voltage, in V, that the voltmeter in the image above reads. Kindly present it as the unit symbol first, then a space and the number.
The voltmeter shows V 40
